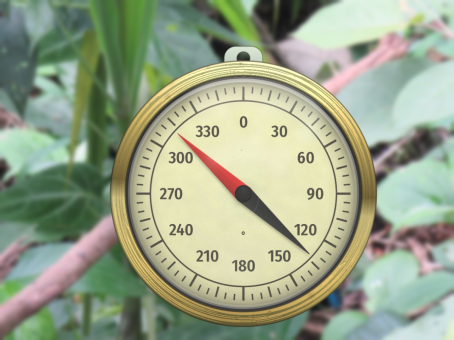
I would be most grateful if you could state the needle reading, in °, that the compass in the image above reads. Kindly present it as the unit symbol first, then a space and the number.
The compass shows ° 312.5
